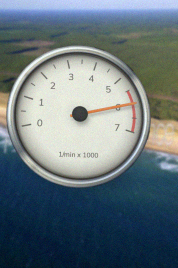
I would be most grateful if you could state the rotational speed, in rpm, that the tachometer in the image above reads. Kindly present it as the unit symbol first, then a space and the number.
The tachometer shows rpm 6000
